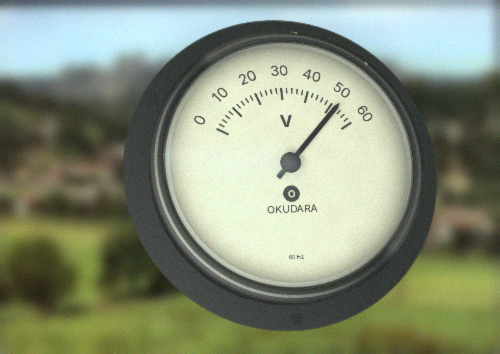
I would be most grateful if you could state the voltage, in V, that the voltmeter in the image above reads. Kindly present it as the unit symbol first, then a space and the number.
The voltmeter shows V 52
